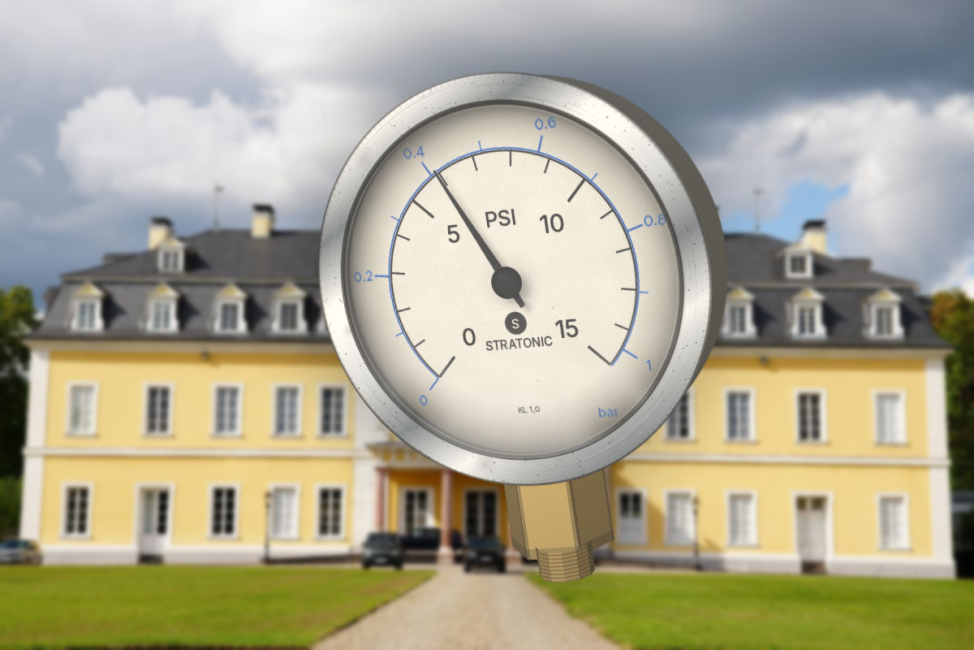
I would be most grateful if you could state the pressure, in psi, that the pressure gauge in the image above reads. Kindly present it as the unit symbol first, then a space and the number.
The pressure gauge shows psi 6
